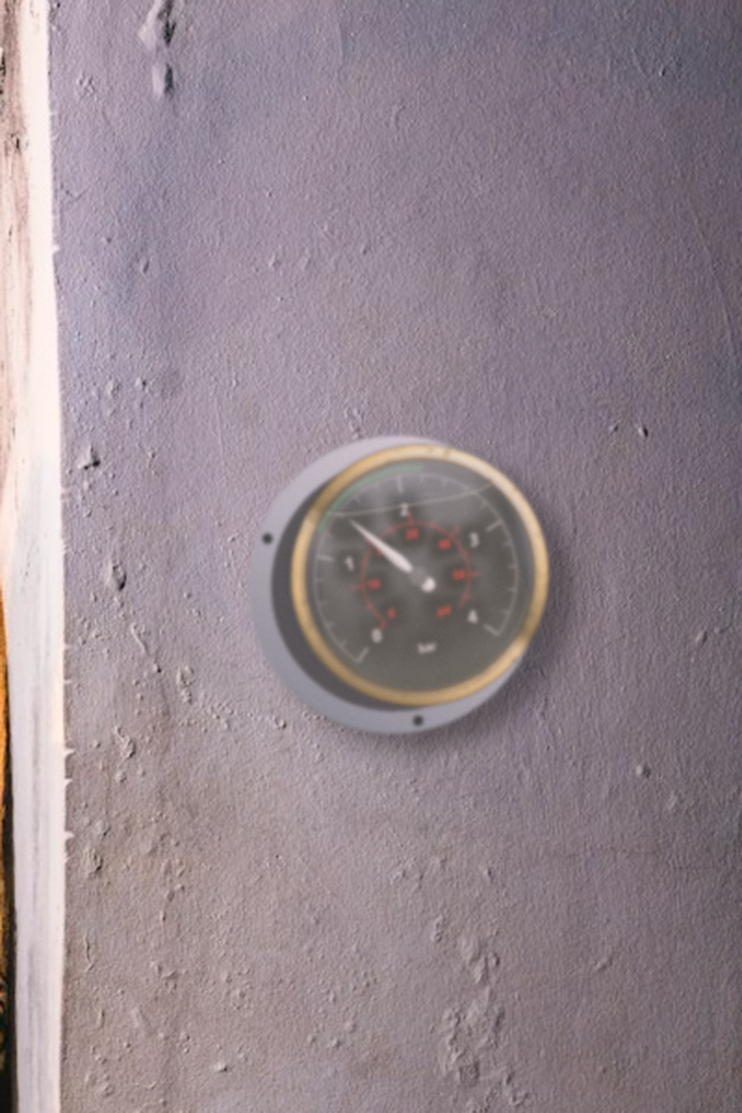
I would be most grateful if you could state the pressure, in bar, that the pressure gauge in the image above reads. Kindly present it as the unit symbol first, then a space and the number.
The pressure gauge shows bar 1.4
